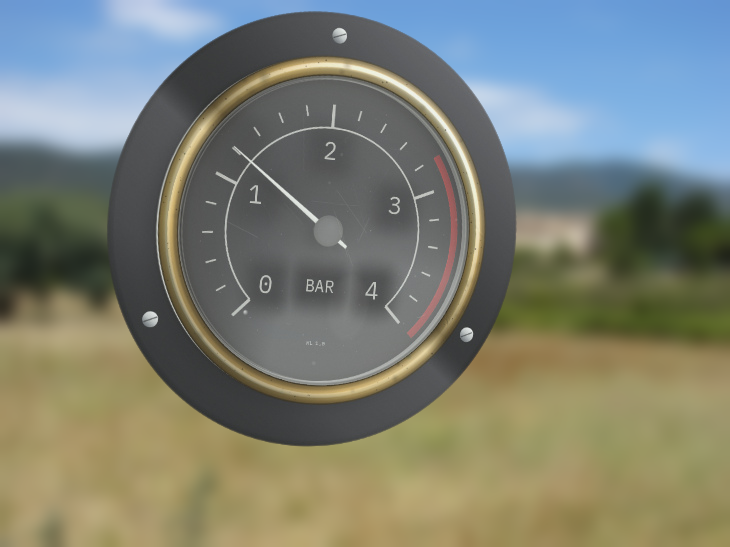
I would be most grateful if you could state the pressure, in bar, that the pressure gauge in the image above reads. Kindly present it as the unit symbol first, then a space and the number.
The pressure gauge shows bar 1.2
